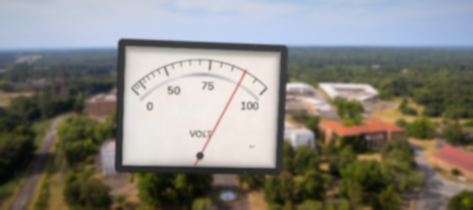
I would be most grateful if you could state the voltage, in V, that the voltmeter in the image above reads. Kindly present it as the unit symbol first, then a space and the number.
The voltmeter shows V 90
